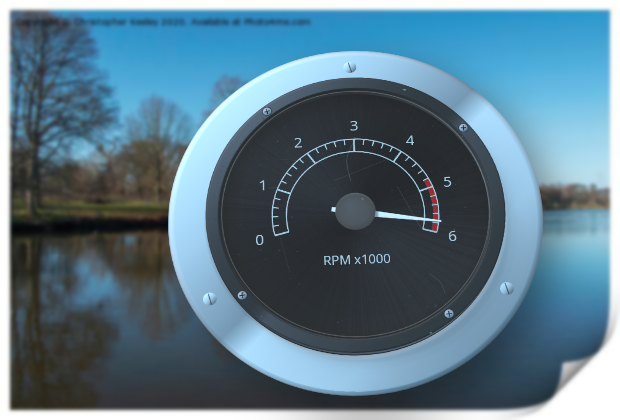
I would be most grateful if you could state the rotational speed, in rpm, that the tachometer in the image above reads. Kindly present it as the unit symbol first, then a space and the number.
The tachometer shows rpm 5800
